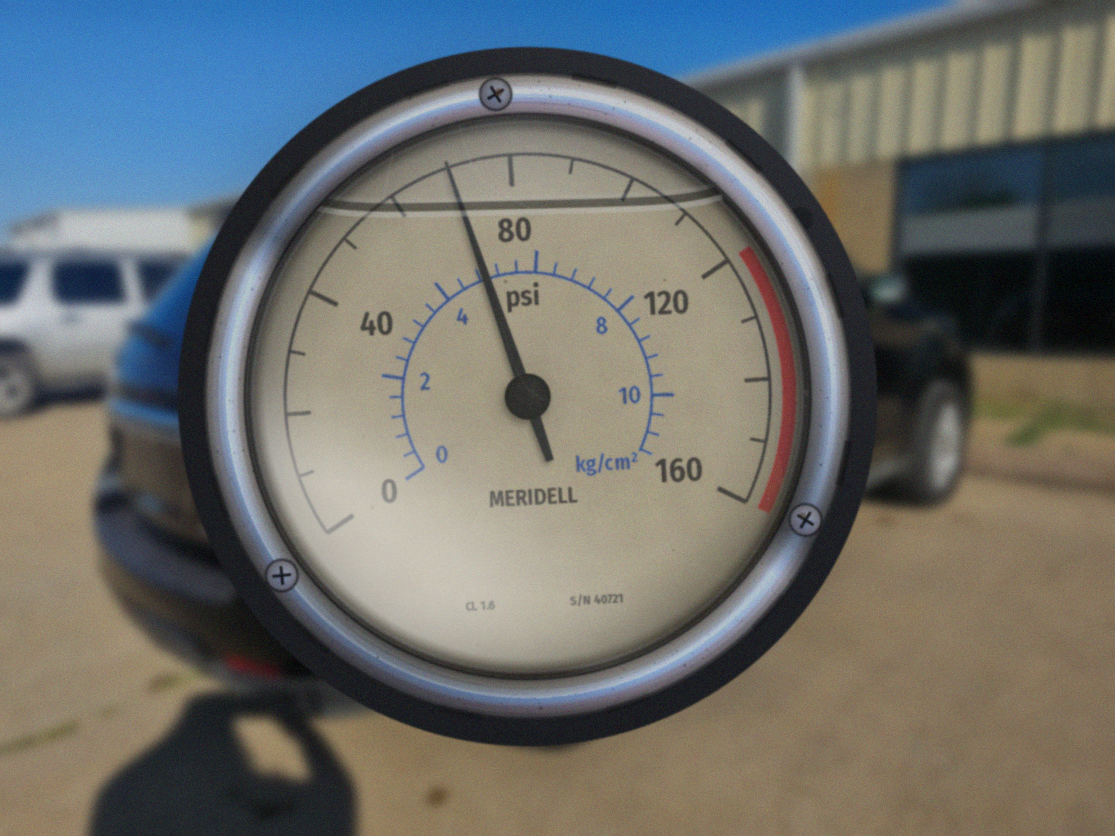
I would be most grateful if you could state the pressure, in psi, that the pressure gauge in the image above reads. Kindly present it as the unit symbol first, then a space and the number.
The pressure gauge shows psi 70
